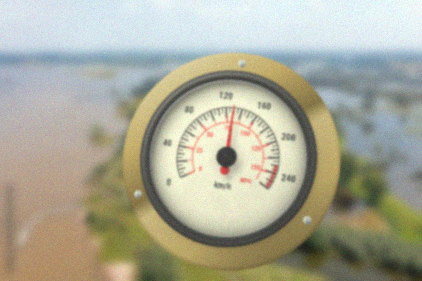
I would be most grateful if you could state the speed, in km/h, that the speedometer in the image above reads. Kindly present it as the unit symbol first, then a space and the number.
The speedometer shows km/h 130
